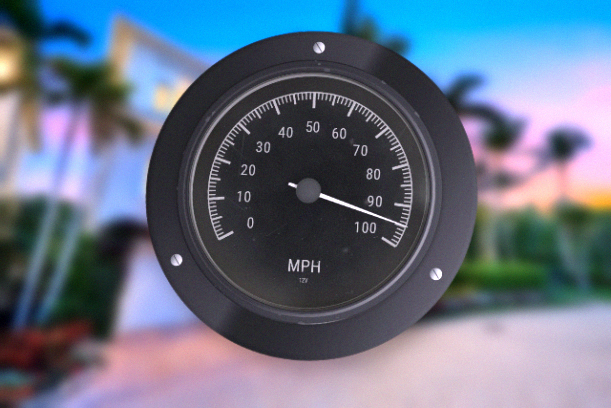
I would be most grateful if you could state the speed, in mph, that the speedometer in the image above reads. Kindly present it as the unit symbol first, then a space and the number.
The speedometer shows mph 95
